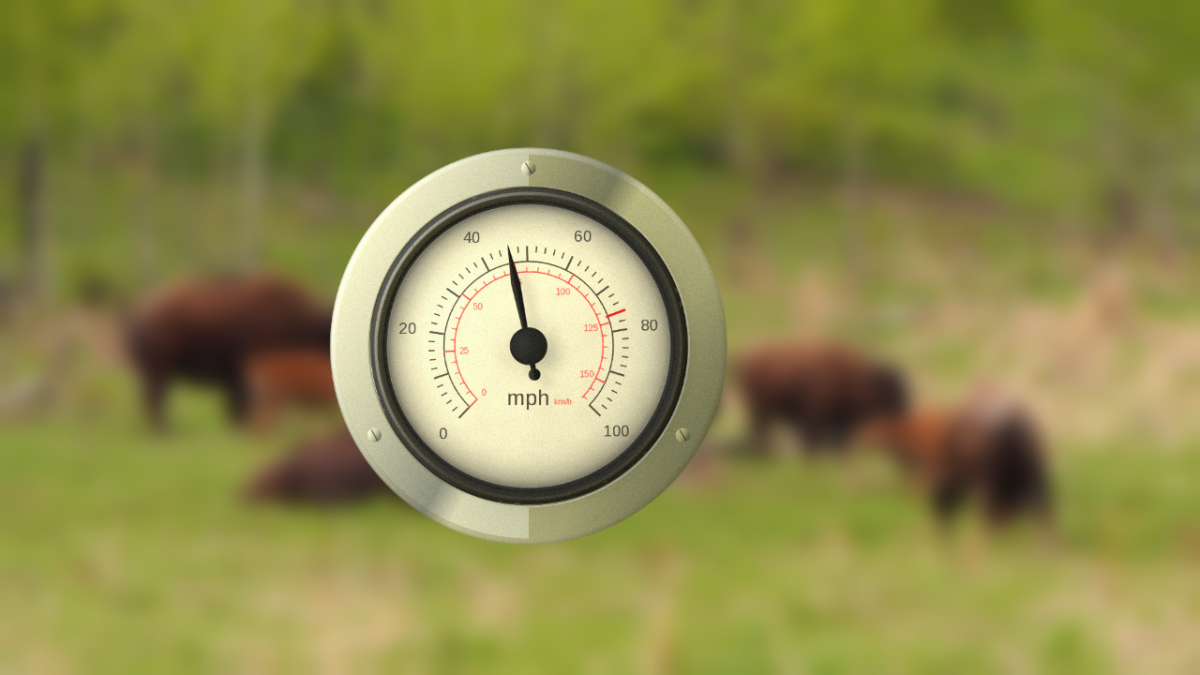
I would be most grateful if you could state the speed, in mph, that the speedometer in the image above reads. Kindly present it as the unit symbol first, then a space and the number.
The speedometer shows mph 46
